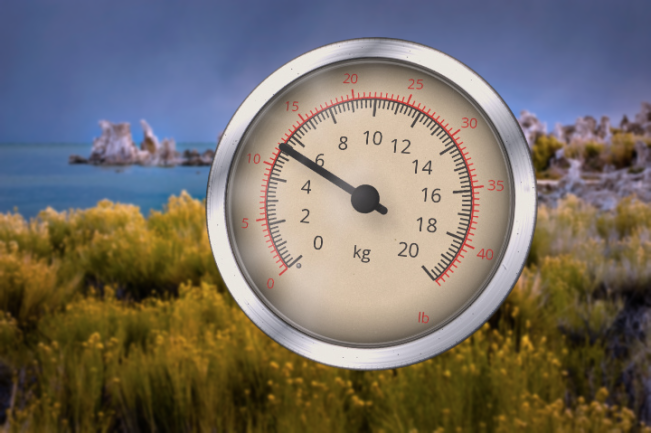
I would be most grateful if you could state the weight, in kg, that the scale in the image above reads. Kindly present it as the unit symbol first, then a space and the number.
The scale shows kg 5.4
